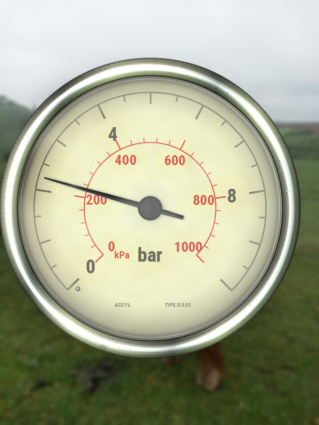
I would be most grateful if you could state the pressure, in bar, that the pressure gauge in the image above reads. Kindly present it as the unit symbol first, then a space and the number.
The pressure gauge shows bar 2.25
